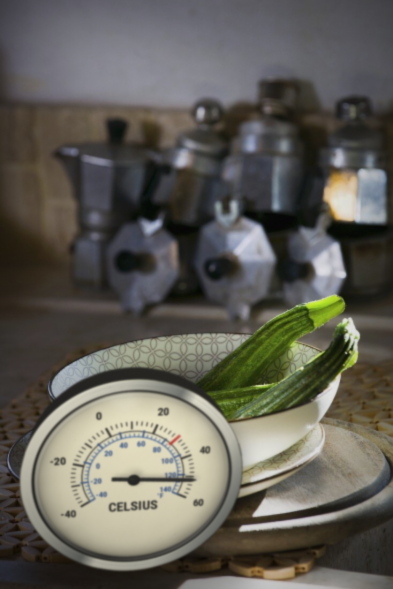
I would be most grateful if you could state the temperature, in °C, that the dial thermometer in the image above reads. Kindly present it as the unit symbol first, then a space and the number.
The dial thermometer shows °C 50
